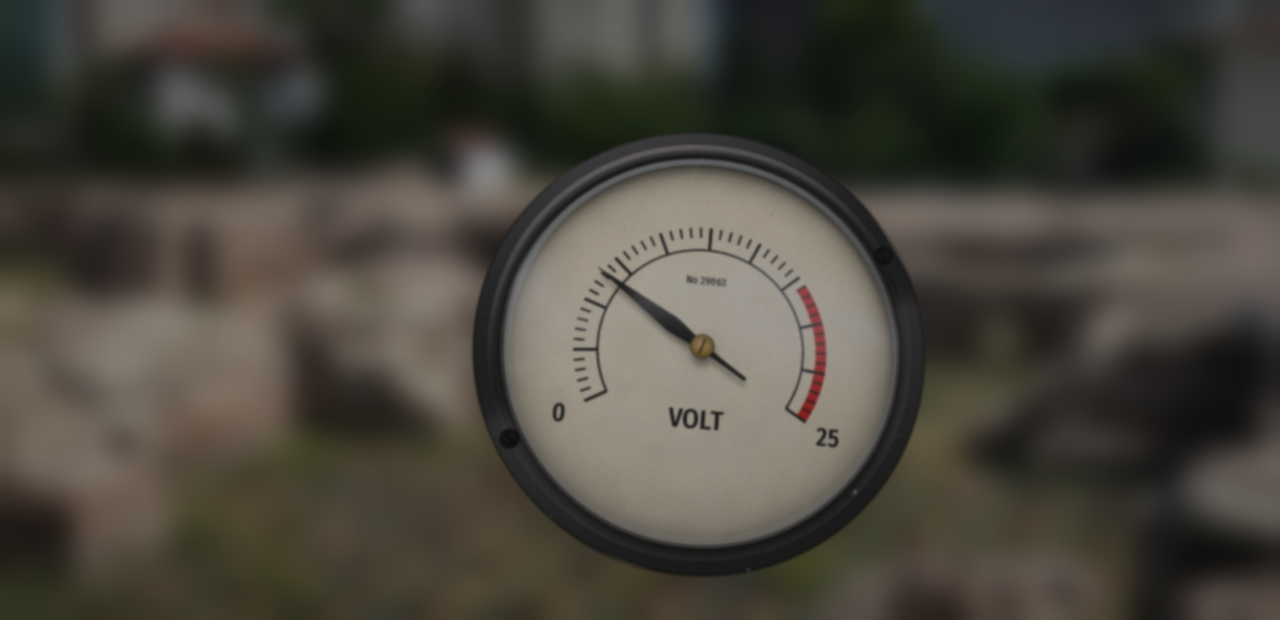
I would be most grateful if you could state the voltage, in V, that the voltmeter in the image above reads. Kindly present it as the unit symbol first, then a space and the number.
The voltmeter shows V 6.5
